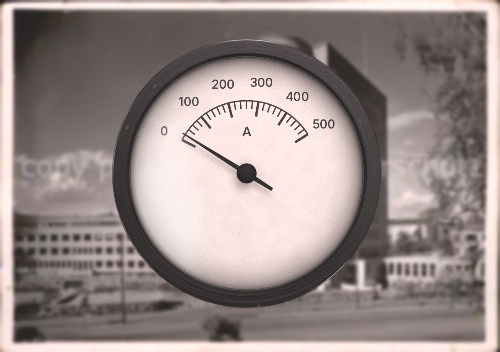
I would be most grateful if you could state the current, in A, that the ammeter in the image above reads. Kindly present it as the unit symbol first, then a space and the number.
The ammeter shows A 20
